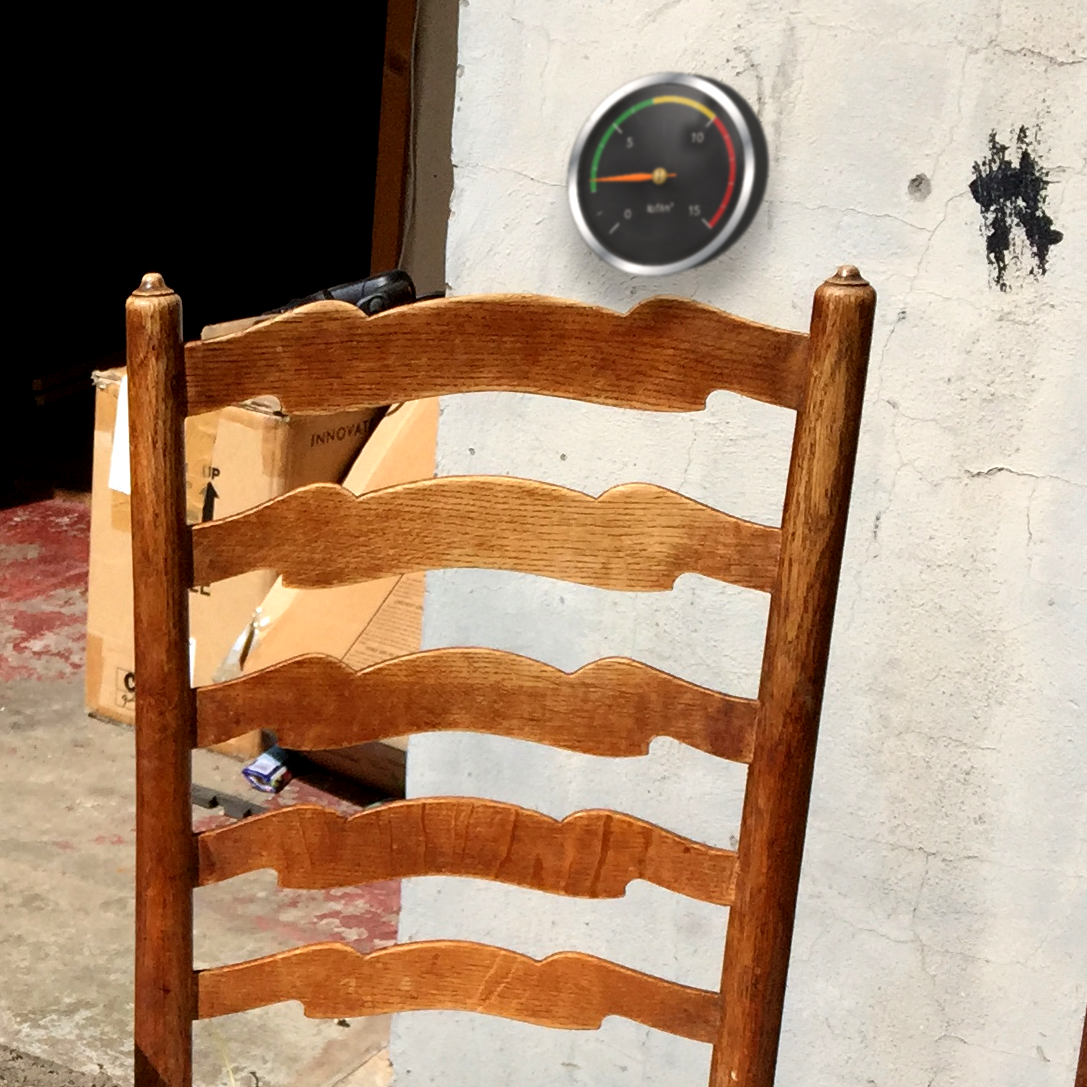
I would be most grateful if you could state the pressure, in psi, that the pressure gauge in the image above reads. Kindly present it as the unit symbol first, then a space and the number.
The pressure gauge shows psi 2.5
